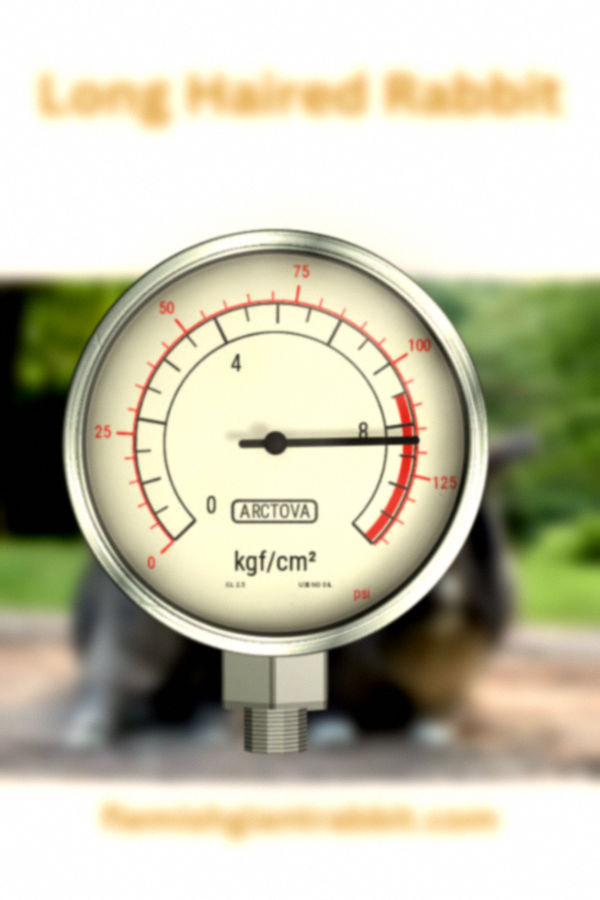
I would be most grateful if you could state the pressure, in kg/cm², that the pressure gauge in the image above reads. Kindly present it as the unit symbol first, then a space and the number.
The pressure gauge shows kg/cm² 8.25
